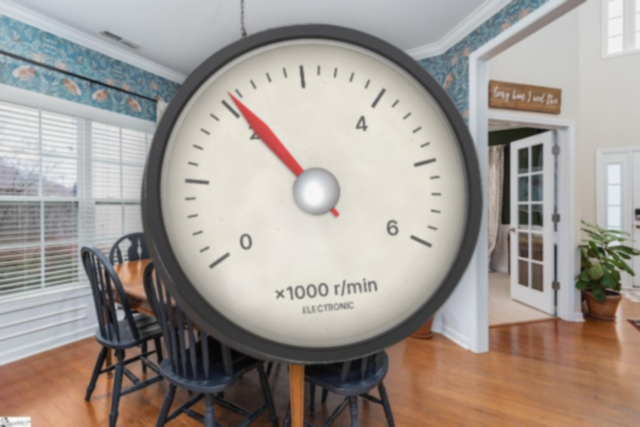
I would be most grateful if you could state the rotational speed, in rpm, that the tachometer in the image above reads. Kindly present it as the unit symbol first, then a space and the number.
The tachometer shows rpm 2100
